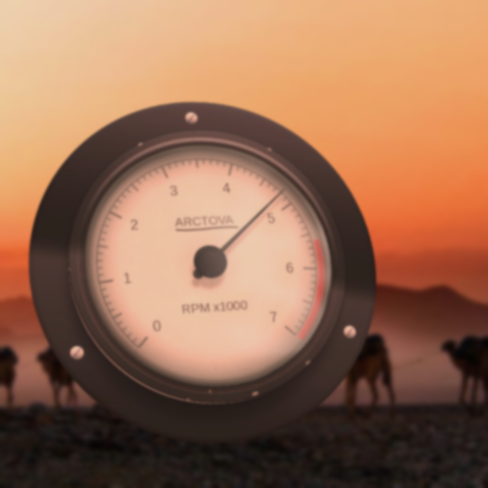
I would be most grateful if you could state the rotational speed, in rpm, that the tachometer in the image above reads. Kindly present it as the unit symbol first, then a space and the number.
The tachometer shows rpm 4800
